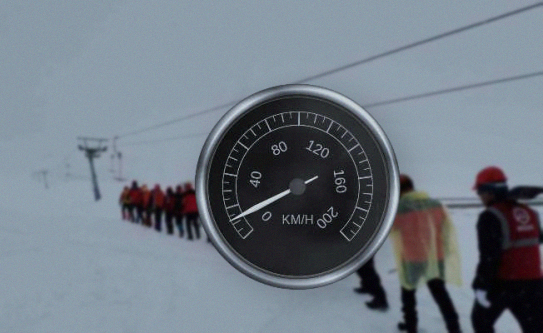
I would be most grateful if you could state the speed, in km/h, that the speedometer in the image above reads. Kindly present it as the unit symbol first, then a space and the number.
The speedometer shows km/h 12.5
